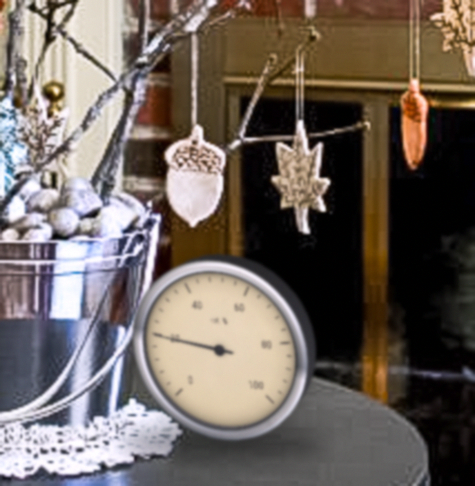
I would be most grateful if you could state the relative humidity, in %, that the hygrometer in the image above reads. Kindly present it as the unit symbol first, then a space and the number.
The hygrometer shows % 20
